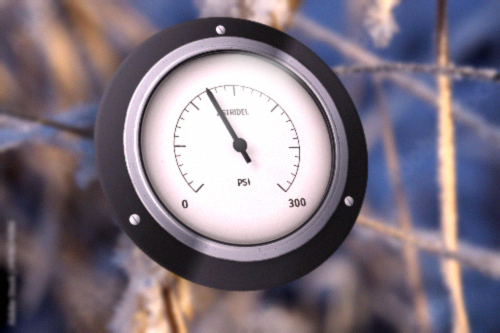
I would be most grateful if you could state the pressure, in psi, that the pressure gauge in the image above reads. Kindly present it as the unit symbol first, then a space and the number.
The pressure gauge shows psi 120
